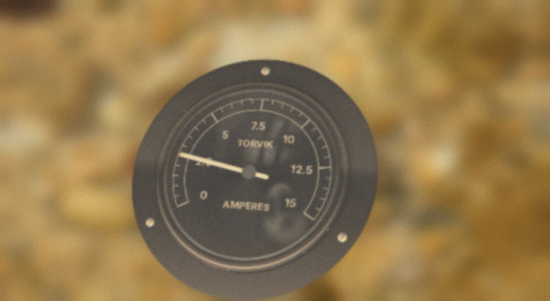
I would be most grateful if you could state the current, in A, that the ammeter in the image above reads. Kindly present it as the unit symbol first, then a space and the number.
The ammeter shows A 2.5
